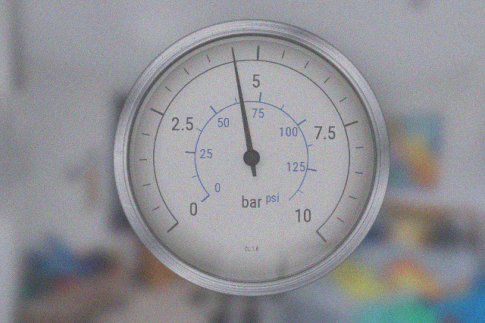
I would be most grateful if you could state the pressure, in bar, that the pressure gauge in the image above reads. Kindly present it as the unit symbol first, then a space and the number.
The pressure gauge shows bar 4.5
